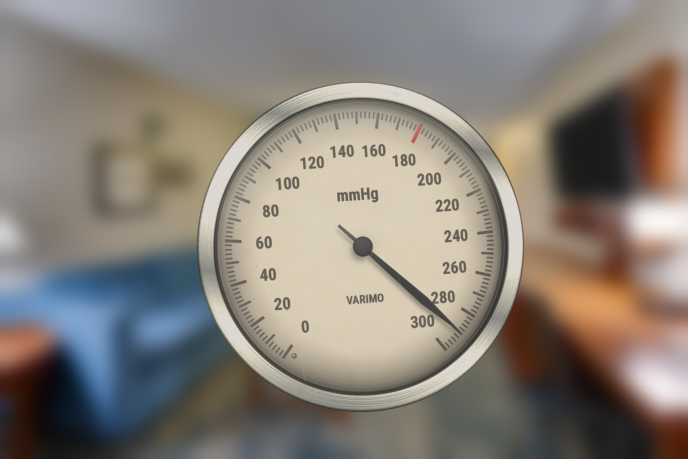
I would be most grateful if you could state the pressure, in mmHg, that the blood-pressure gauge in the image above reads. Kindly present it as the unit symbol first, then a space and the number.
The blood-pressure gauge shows mmHg 290
